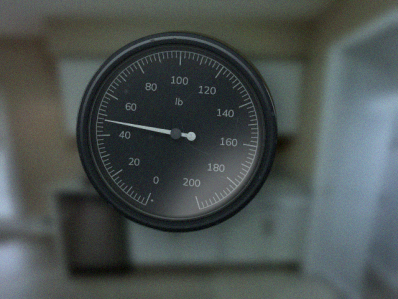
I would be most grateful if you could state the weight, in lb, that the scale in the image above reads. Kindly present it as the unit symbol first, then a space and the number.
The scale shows lb 48
